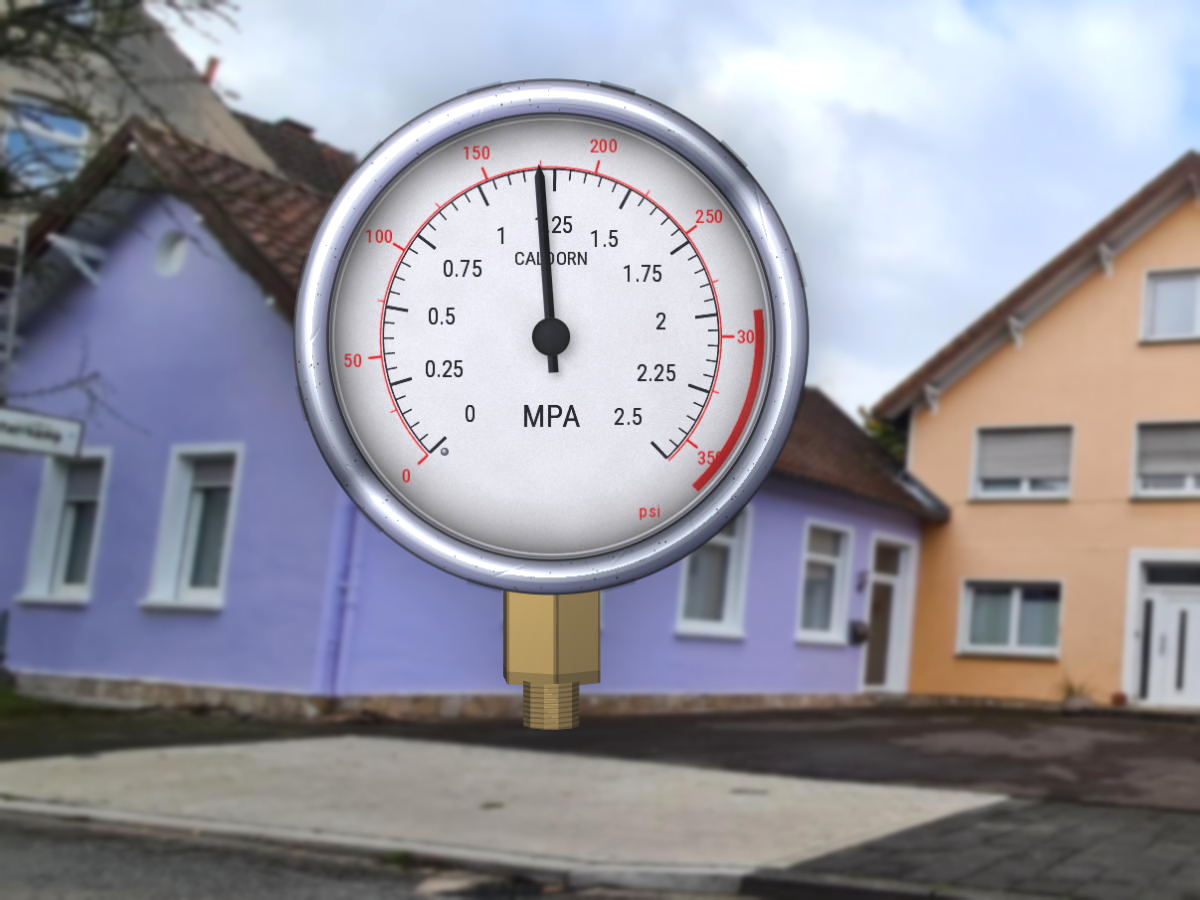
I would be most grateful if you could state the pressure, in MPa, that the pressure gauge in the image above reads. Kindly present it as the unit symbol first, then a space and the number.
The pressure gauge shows MPa 1.2
